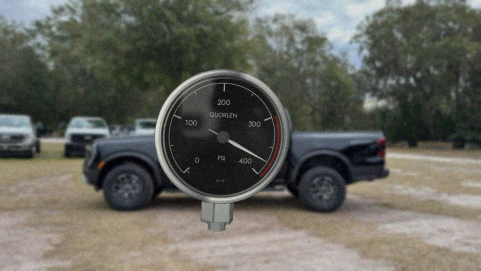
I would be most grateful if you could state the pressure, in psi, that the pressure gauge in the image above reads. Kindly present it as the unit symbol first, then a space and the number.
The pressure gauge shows psi 375
